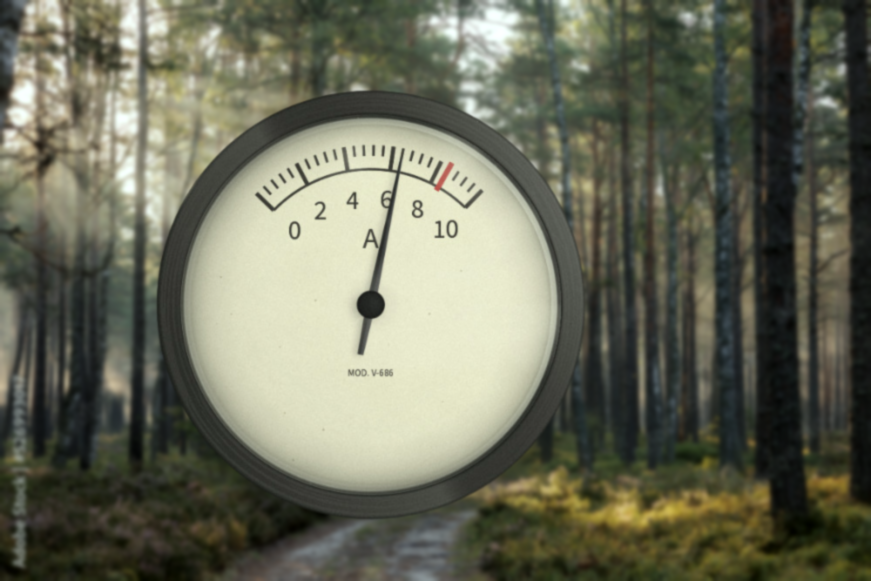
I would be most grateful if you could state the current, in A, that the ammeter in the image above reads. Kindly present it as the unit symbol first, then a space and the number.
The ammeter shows A 6.4
